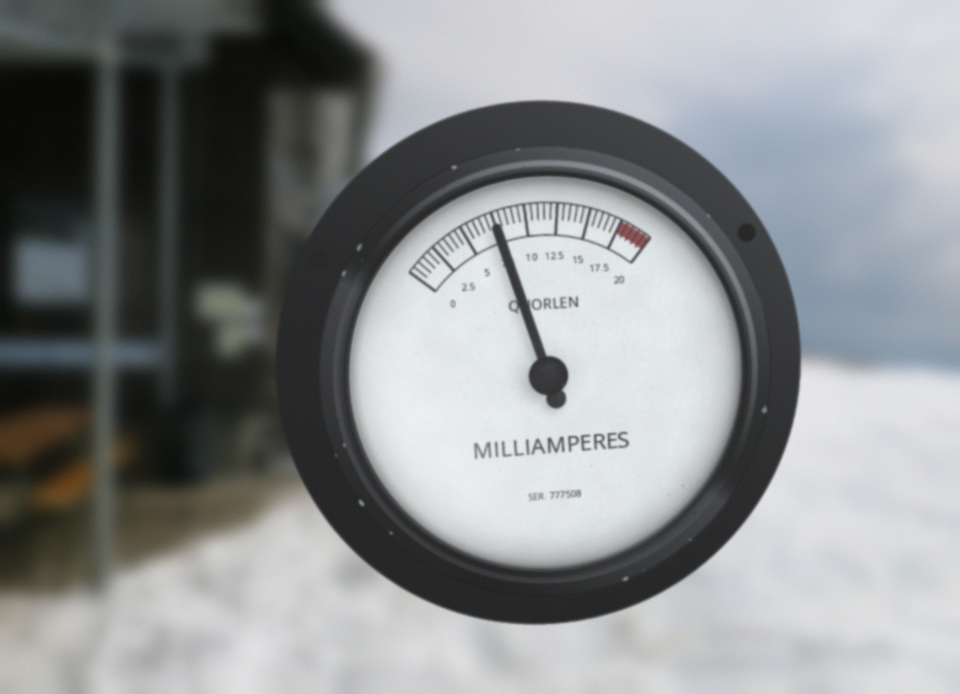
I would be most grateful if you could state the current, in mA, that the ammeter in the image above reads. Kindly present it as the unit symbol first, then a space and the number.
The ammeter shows mA 7.5
